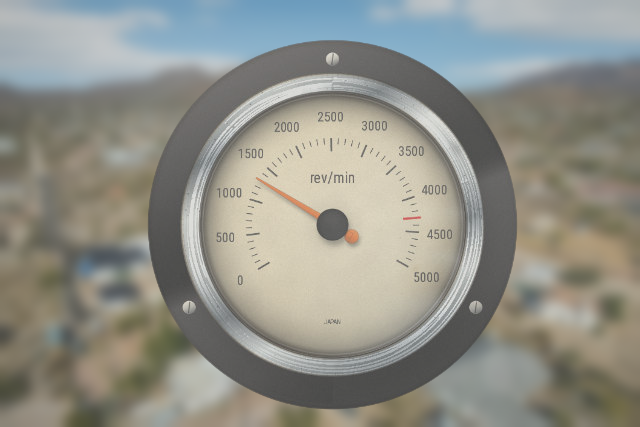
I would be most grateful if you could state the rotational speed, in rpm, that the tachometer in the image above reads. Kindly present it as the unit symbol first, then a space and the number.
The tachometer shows rpm 1300
